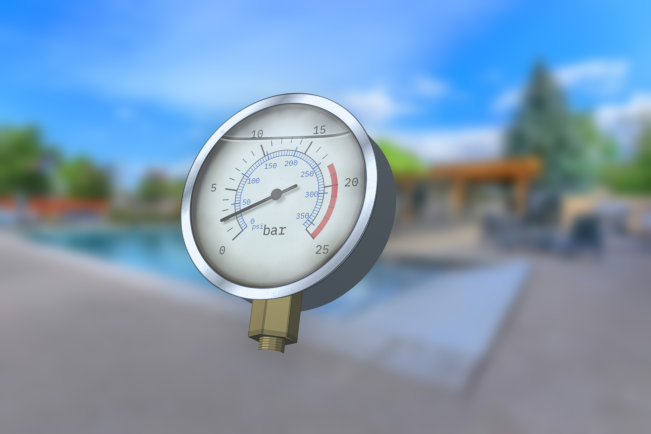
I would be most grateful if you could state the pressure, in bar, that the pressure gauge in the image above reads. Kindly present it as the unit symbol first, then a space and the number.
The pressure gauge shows bar 2
